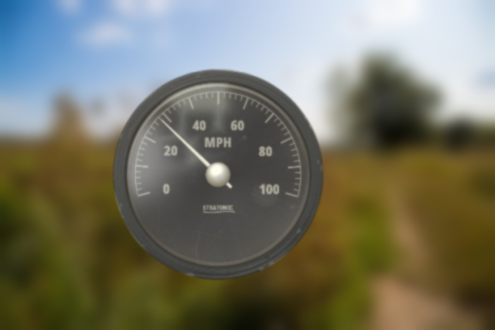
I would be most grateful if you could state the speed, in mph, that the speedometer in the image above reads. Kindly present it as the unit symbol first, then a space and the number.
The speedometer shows mph 28
